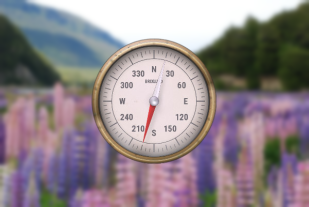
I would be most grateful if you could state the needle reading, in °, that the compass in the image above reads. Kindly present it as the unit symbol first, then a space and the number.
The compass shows ° 195
